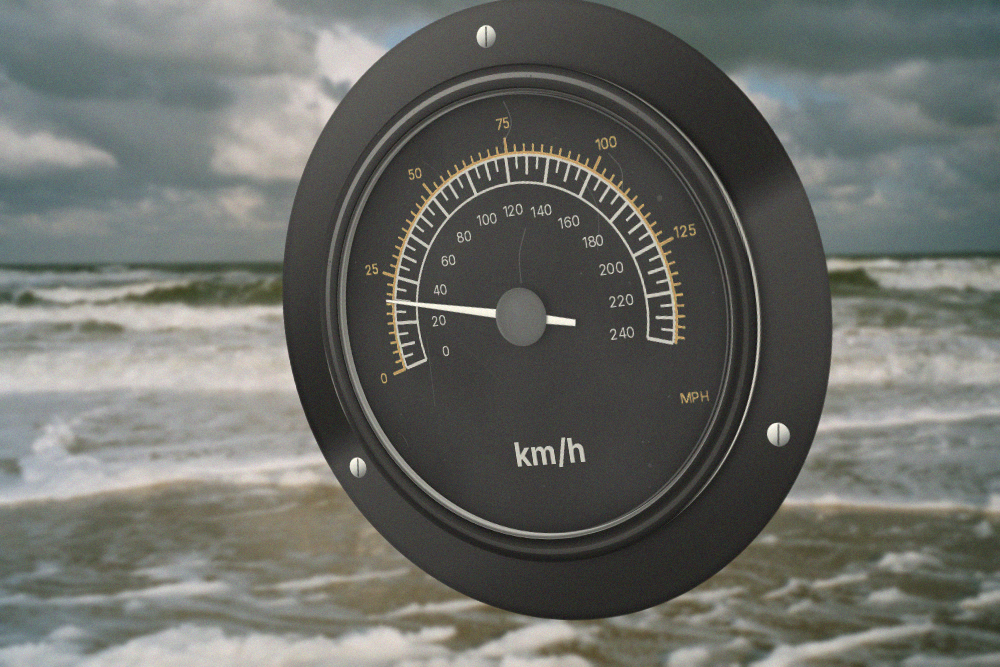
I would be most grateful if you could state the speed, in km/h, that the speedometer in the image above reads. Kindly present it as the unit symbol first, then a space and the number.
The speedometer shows km/h 30
